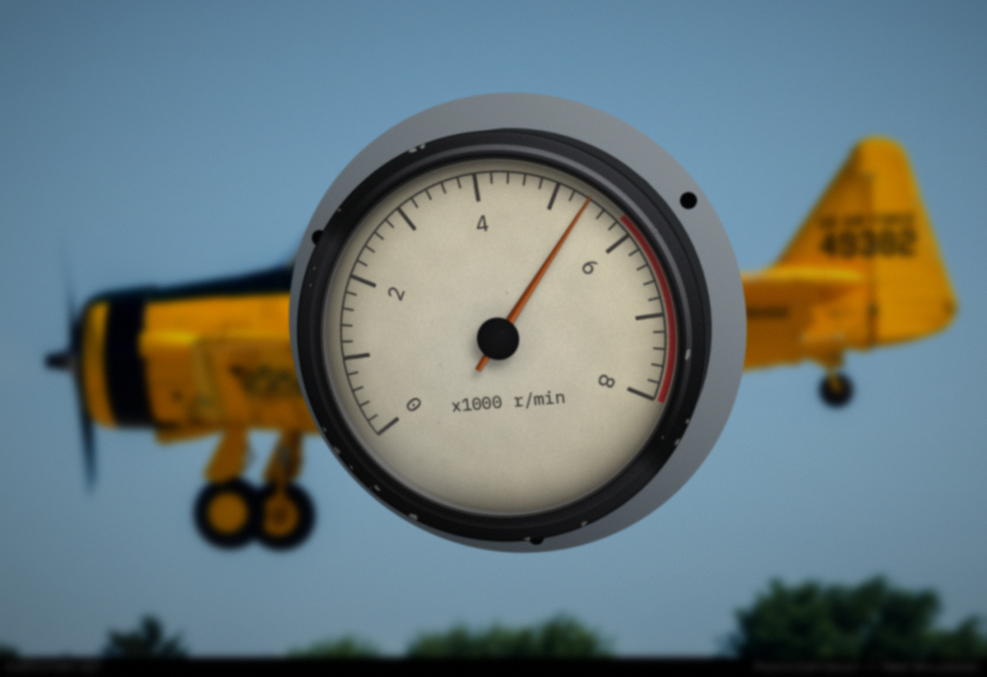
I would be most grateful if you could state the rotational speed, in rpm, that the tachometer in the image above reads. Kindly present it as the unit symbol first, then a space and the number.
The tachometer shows rpm 5400
